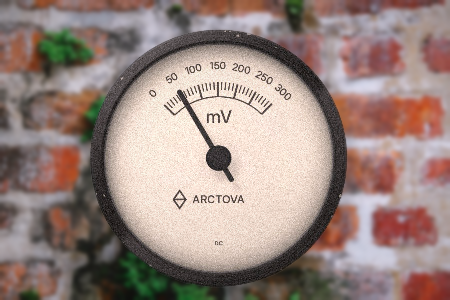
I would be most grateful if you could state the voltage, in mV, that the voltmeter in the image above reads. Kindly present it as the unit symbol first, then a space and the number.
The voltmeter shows mV 50
